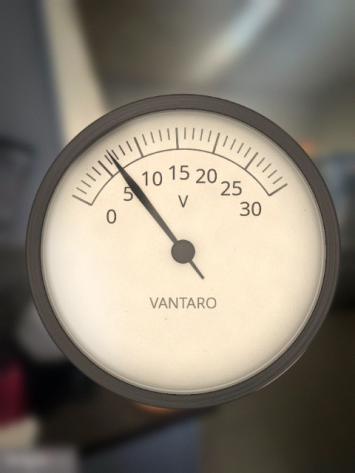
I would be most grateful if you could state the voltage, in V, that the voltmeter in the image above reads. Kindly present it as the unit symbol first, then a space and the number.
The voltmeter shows V 6.5
